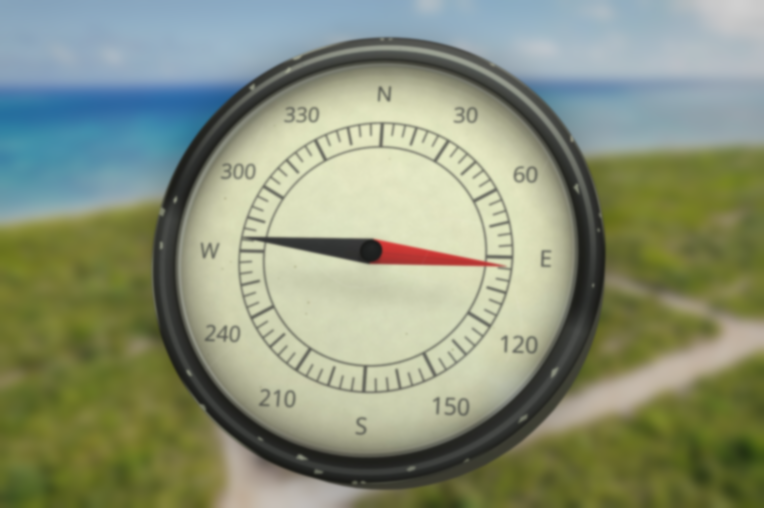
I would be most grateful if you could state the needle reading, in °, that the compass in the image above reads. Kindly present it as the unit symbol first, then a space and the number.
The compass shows ° 95
